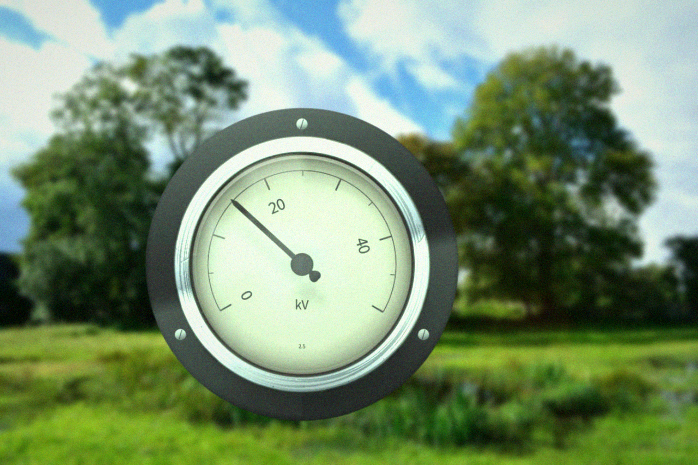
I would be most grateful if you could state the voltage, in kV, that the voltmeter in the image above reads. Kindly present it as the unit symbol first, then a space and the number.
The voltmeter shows kV 15
